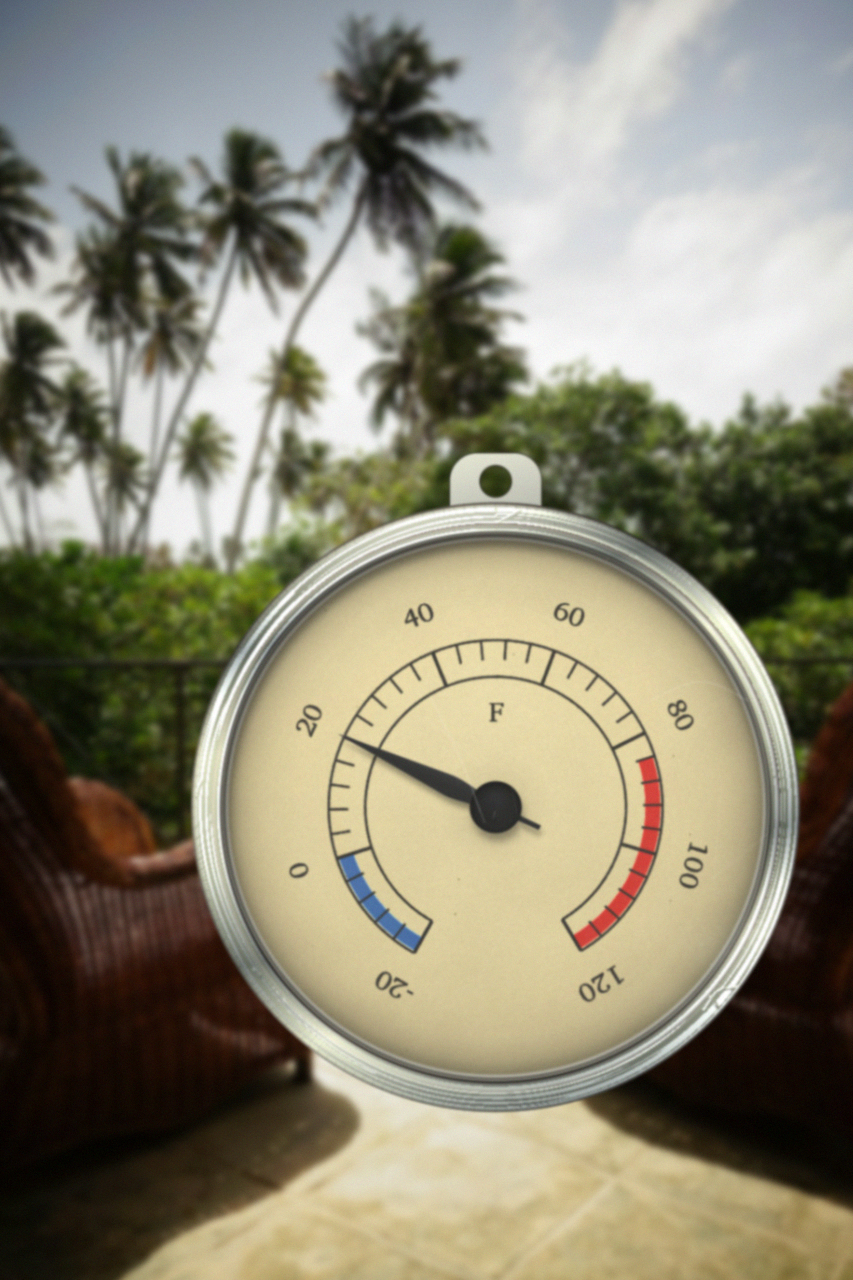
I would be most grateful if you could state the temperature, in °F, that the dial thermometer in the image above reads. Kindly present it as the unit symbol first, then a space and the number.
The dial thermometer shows °F 20
